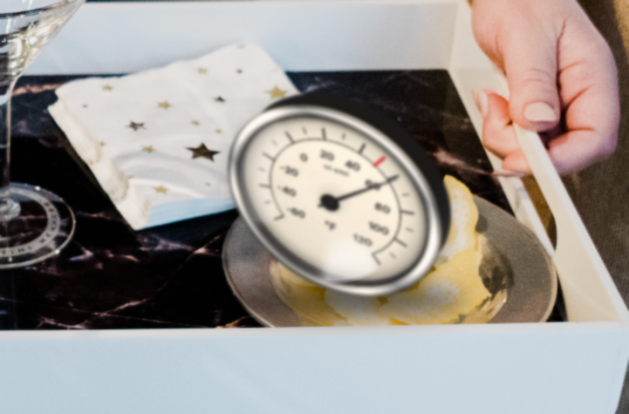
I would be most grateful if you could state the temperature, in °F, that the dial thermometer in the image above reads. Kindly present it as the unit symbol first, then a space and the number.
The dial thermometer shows °F 60
